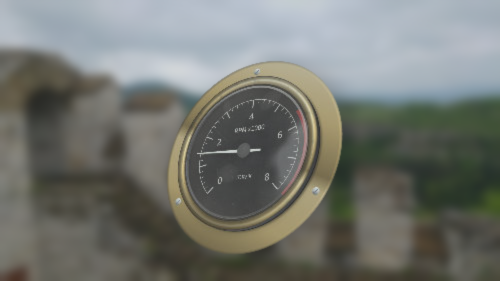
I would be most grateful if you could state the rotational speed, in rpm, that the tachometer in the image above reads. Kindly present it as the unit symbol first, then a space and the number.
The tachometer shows rpm 1400
